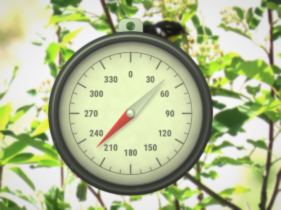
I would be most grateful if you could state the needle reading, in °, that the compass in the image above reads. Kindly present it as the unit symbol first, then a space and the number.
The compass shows ° 225
